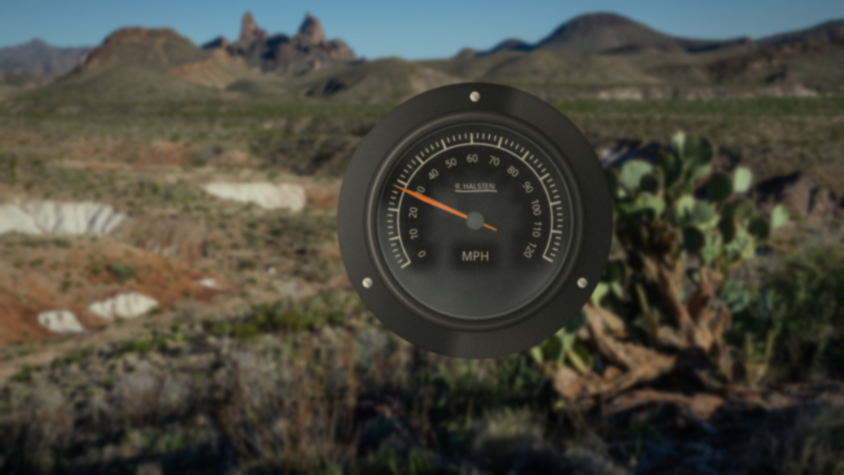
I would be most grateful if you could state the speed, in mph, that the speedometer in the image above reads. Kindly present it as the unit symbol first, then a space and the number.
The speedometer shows mph 28
